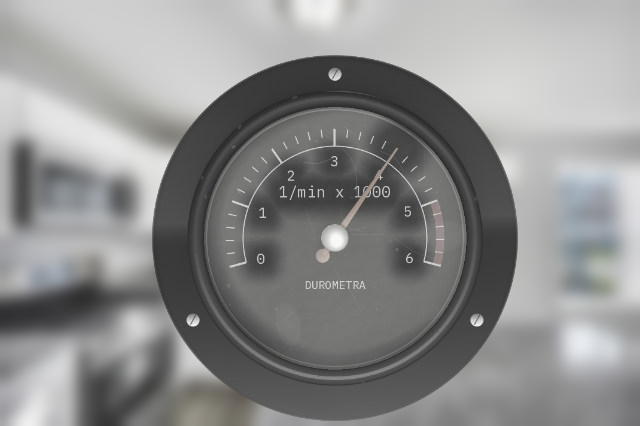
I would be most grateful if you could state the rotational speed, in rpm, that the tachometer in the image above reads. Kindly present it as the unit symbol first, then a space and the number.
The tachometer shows rpm 4000
